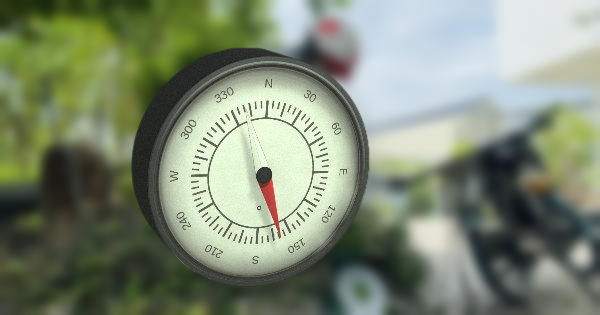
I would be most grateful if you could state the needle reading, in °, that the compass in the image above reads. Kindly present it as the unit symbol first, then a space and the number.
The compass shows ° 160
